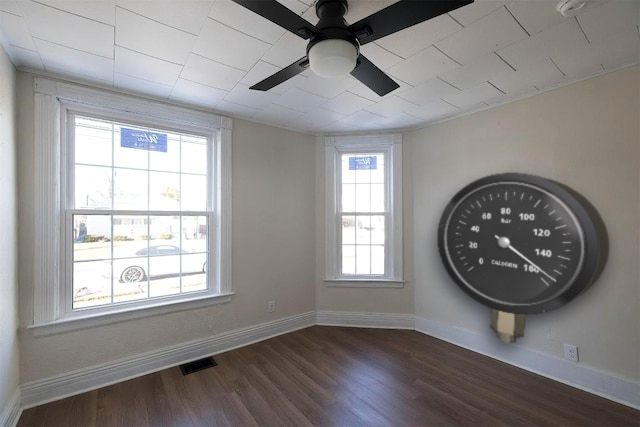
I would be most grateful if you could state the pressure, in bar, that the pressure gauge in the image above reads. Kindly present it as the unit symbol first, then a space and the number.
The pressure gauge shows bar 155
